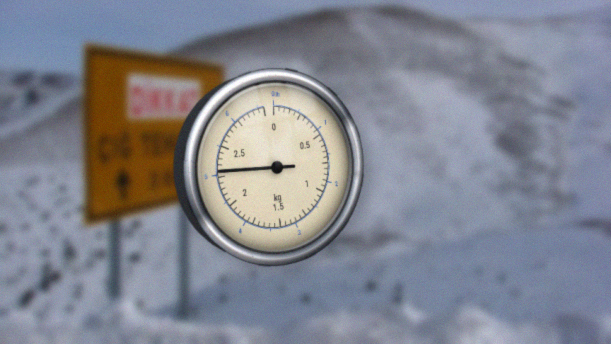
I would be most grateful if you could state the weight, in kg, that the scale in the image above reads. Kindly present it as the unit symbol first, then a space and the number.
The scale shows kg 2.3
